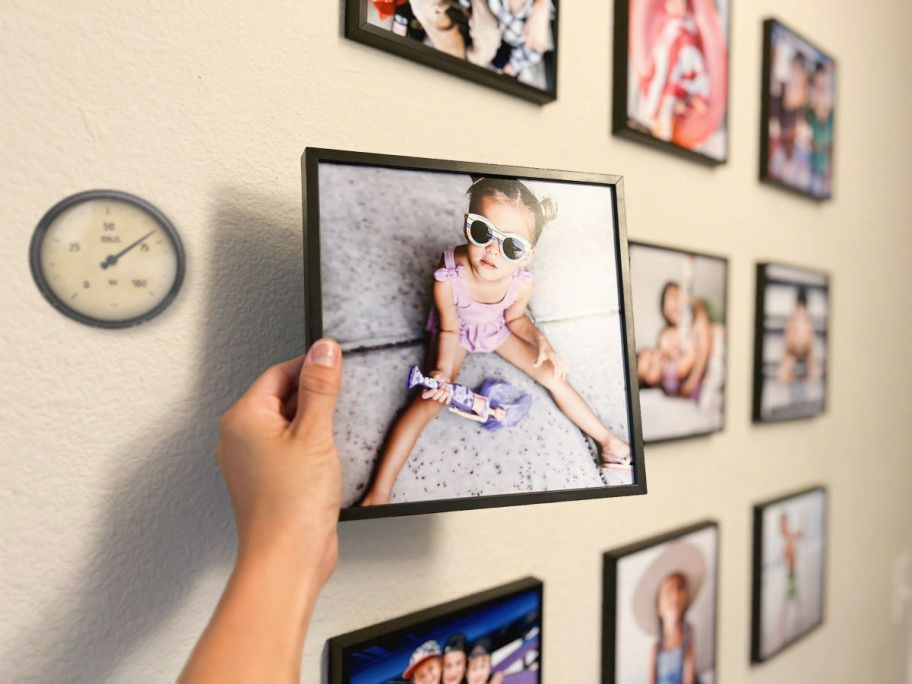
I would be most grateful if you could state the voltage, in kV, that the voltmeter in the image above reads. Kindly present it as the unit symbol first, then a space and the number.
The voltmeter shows kV 70
